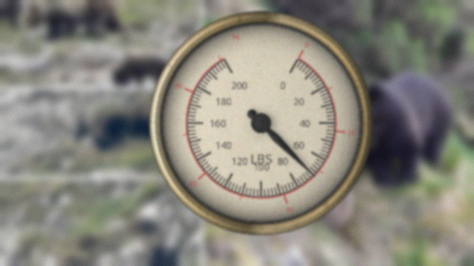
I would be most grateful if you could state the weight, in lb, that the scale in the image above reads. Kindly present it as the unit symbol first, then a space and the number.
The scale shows lb 70
